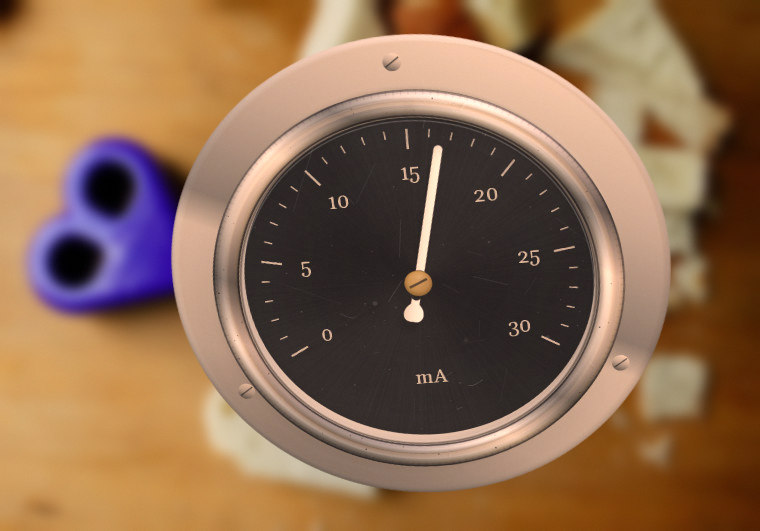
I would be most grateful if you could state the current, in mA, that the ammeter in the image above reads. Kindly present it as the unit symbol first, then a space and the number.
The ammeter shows mA 16.5
